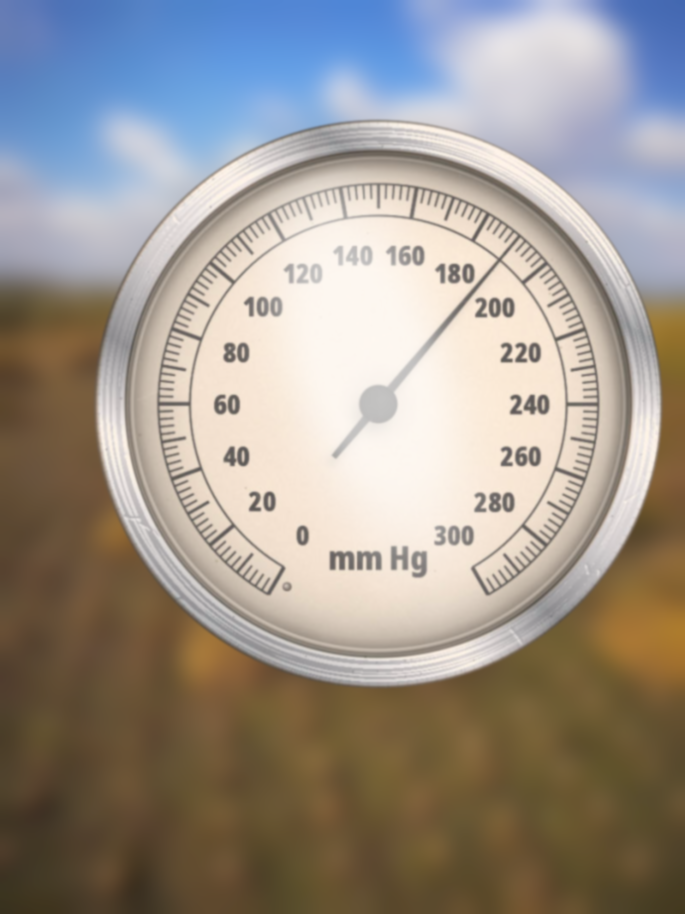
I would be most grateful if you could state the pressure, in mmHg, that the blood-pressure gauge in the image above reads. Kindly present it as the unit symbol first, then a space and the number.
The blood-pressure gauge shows mmHg 190
